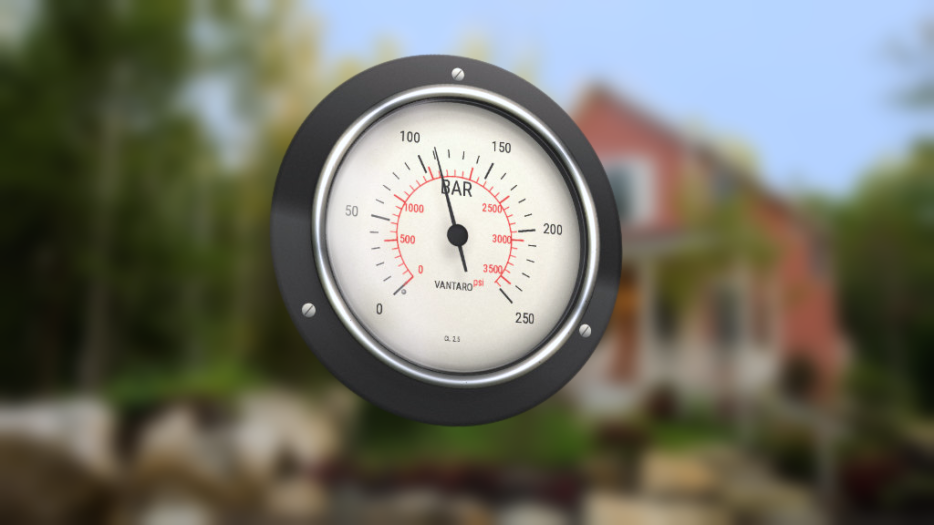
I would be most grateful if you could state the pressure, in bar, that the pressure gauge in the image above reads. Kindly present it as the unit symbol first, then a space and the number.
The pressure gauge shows bar 110
